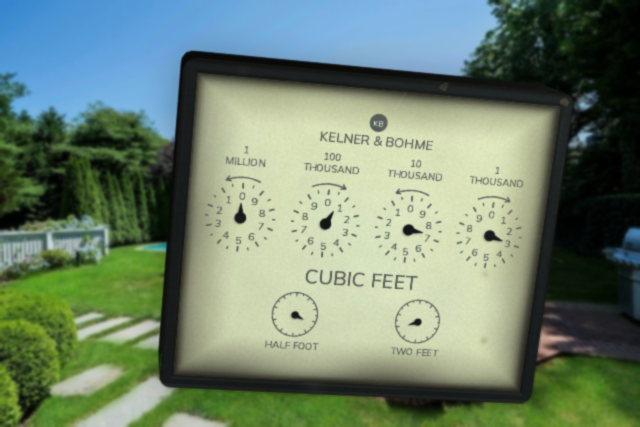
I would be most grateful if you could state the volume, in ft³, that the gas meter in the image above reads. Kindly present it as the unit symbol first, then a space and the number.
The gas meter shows ft³ 7300
